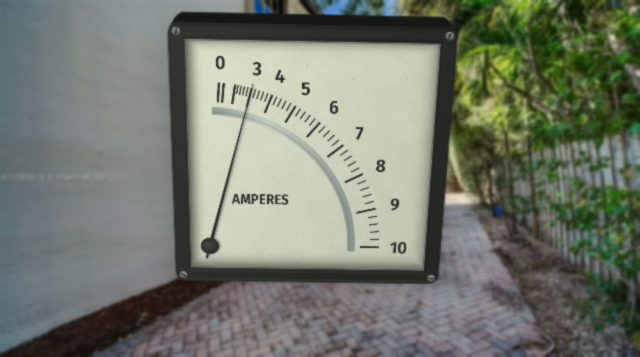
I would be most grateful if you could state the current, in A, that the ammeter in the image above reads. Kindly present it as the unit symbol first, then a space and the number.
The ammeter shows A 3
